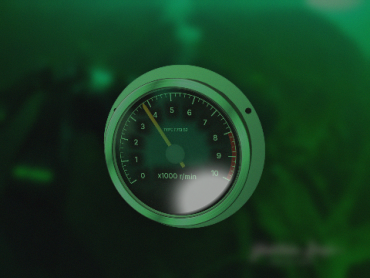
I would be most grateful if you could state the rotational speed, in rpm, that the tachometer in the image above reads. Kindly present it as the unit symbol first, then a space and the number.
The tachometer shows rpm 3800
